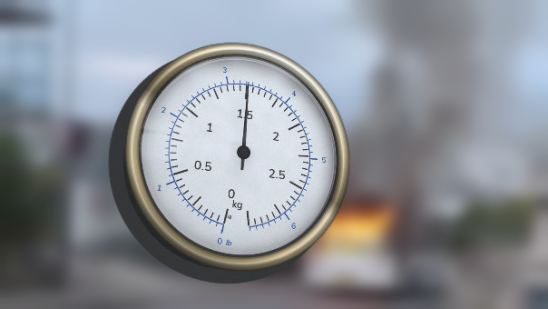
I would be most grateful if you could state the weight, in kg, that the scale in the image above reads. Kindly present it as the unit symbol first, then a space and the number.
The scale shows kg 1.5
